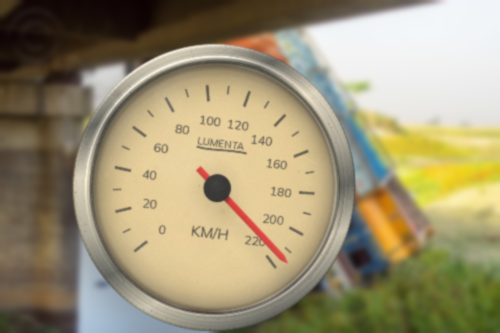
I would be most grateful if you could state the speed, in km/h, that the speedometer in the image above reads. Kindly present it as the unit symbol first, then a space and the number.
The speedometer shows km/h 215
